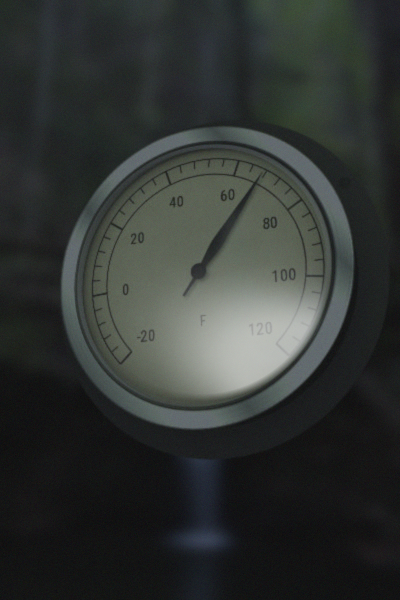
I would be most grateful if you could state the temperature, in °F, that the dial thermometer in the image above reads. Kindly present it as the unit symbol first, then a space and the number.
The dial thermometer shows °F 68
